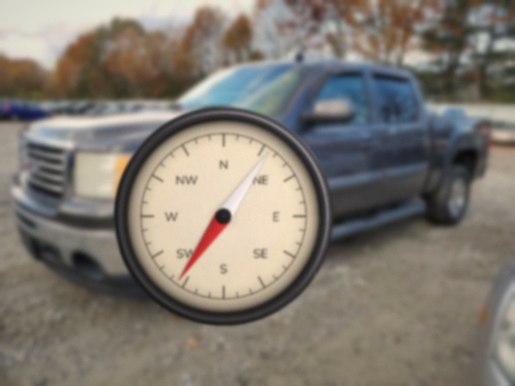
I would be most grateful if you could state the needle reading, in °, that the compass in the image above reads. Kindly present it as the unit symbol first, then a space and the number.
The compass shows ° 215
